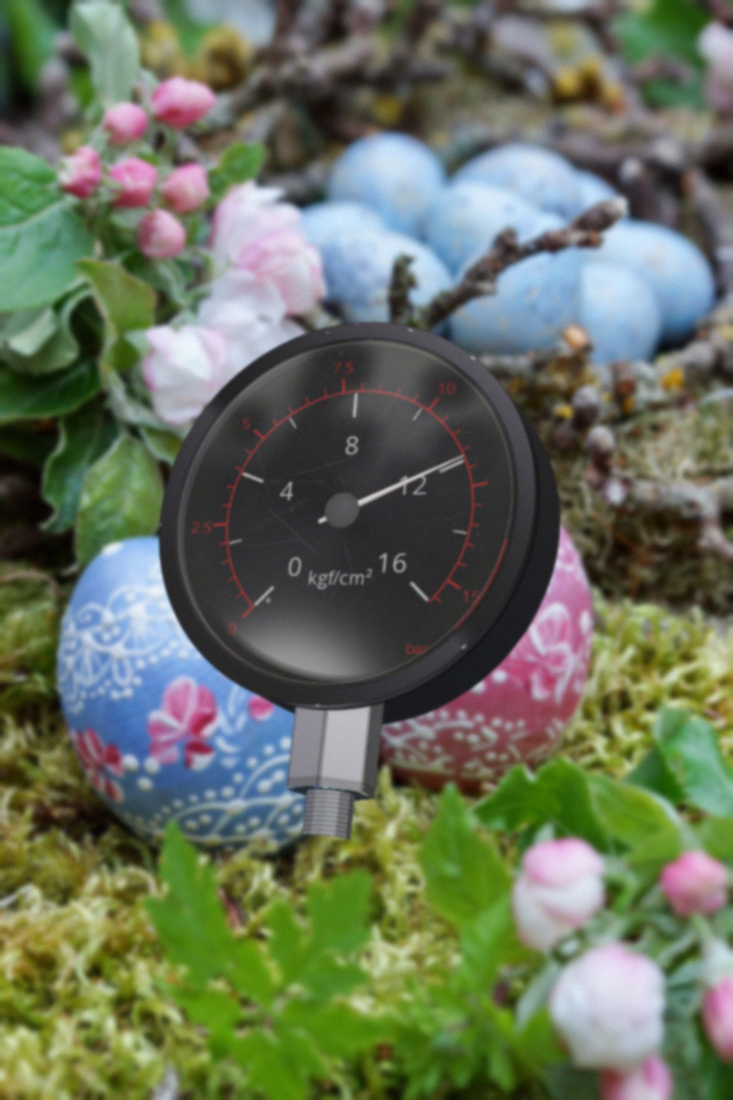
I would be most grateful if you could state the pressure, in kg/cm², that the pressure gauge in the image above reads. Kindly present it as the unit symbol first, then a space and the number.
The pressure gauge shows kg/cm² 12
